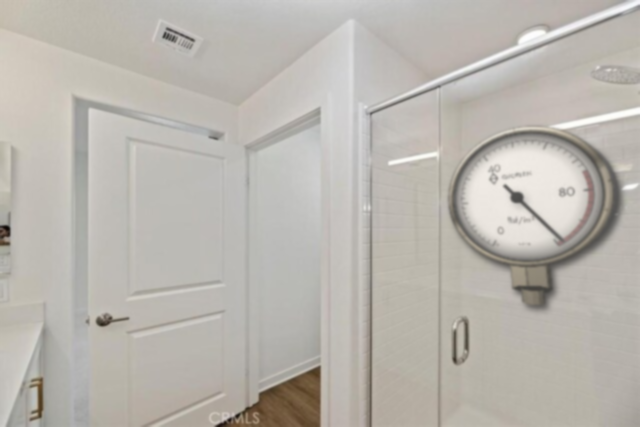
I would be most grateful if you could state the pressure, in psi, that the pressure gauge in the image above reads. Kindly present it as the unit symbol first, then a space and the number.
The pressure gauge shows psi 98
